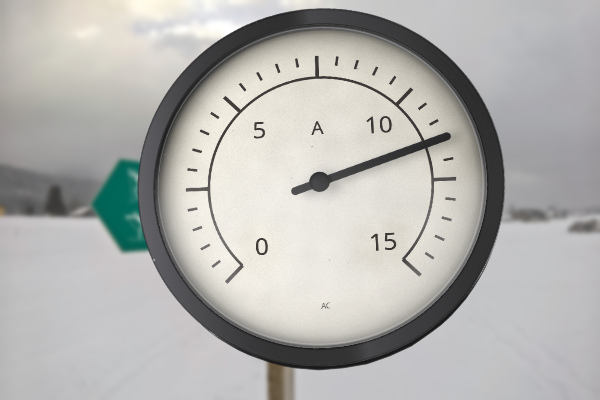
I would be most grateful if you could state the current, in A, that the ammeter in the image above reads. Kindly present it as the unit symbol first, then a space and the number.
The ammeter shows A 11.5
